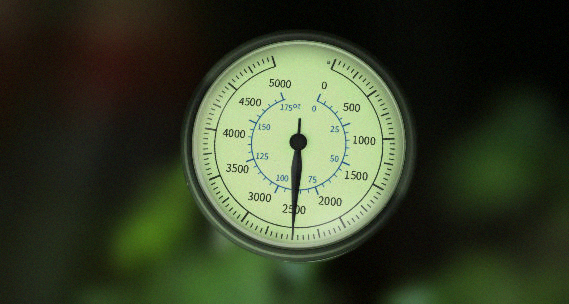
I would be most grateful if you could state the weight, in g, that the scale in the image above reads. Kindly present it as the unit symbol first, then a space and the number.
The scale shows g 2500
